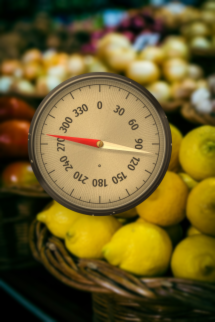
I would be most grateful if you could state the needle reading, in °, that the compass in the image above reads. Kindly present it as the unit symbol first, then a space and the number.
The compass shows ° 280
